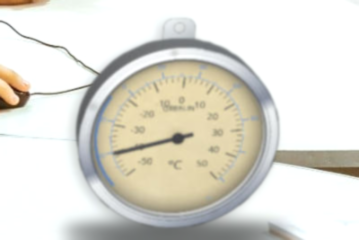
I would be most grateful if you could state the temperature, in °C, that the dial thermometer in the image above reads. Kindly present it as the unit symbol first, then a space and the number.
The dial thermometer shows °C -40
